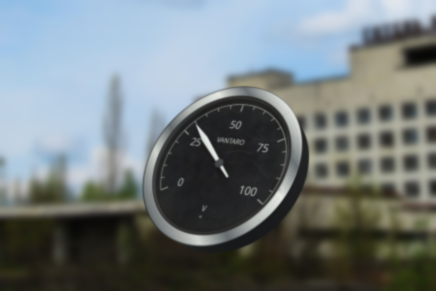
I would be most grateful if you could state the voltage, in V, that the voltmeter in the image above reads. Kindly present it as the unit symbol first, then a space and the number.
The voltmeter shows V 30
